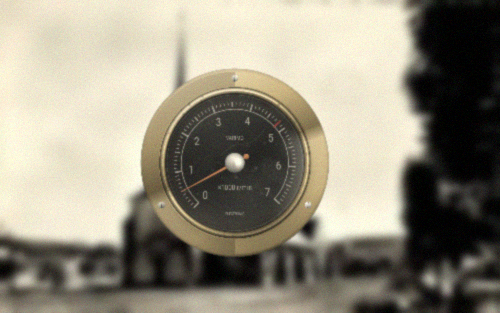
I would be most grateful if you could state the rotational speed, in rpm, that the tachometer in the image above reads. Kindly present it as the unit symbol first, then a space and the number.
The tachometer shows rpm 500
